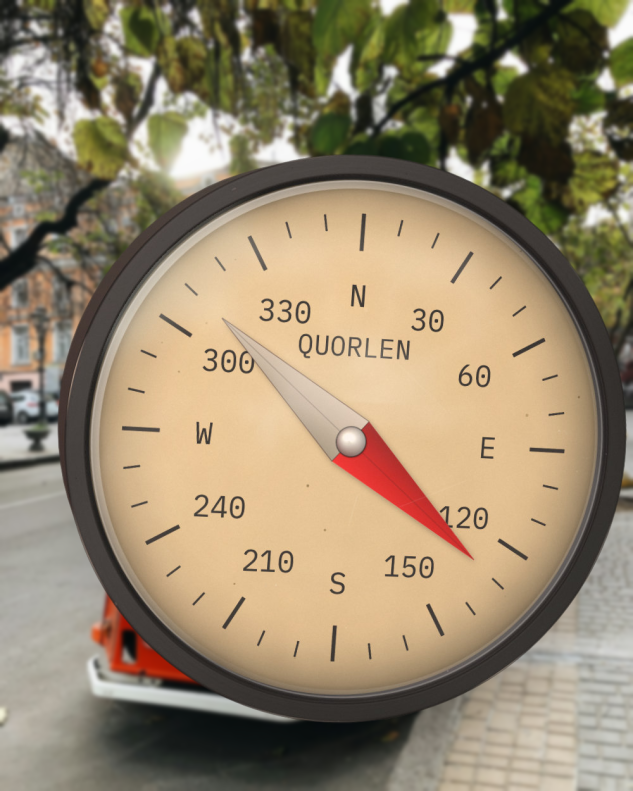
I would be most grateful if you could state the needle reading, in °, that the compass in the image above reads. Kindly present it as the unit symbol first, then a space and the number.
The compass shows ° 130
